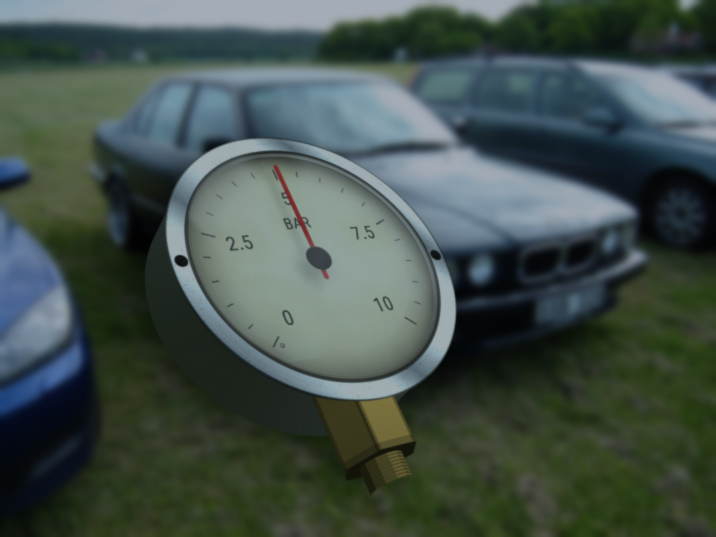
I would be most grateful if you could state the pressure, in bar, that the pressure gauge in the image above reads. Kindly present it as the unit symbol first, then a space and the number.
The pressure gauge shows bar 5
